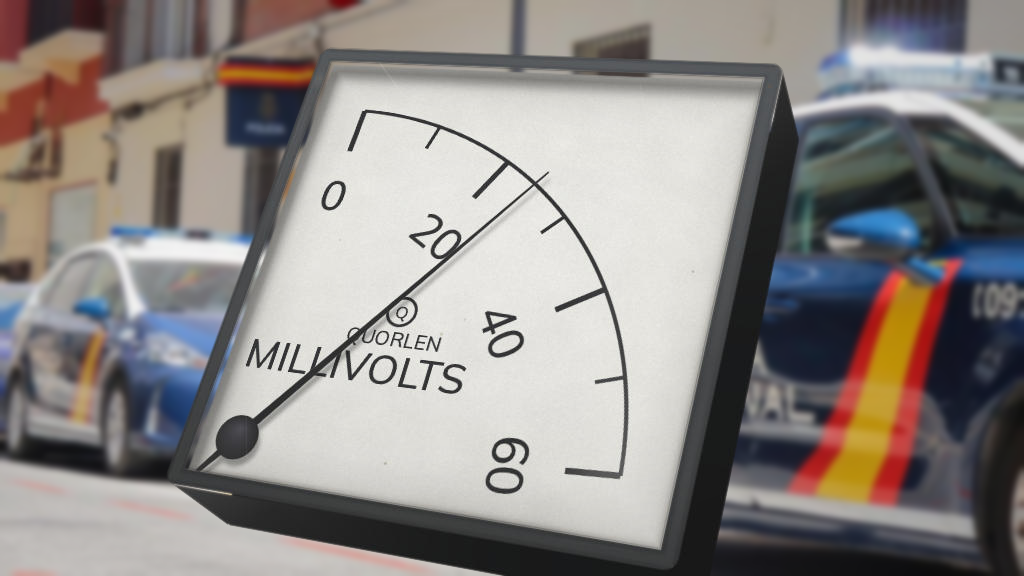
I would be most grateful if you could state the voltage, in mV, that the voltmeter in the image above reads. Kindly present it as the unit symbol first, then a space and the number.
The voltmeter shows mV 25
